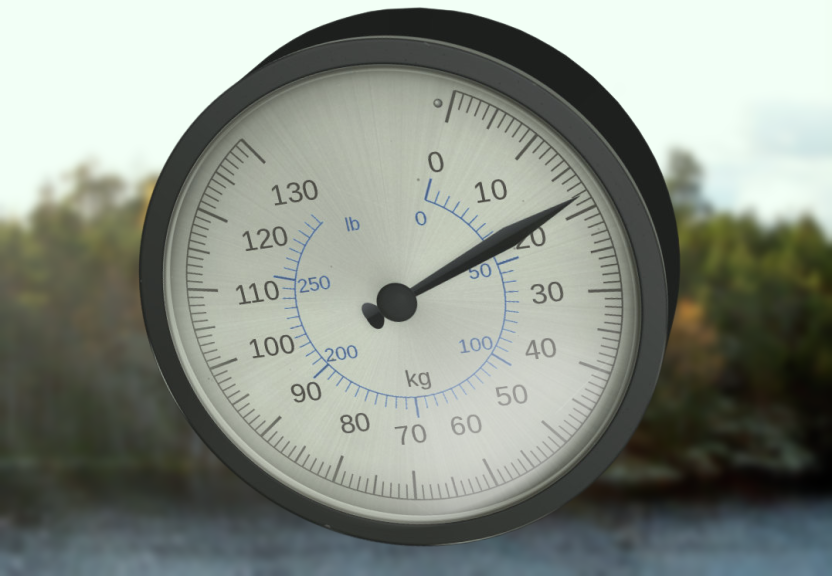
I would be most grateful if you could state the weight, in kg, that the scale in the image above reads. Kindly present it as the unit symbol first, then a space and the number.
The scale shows kg 18
